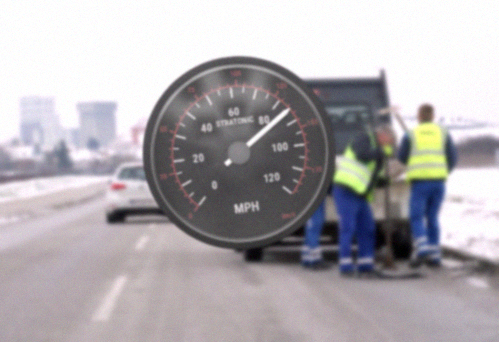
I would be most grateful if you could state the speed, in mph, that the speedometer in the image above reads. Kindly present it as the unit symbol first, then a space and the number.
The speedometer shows mph 85
